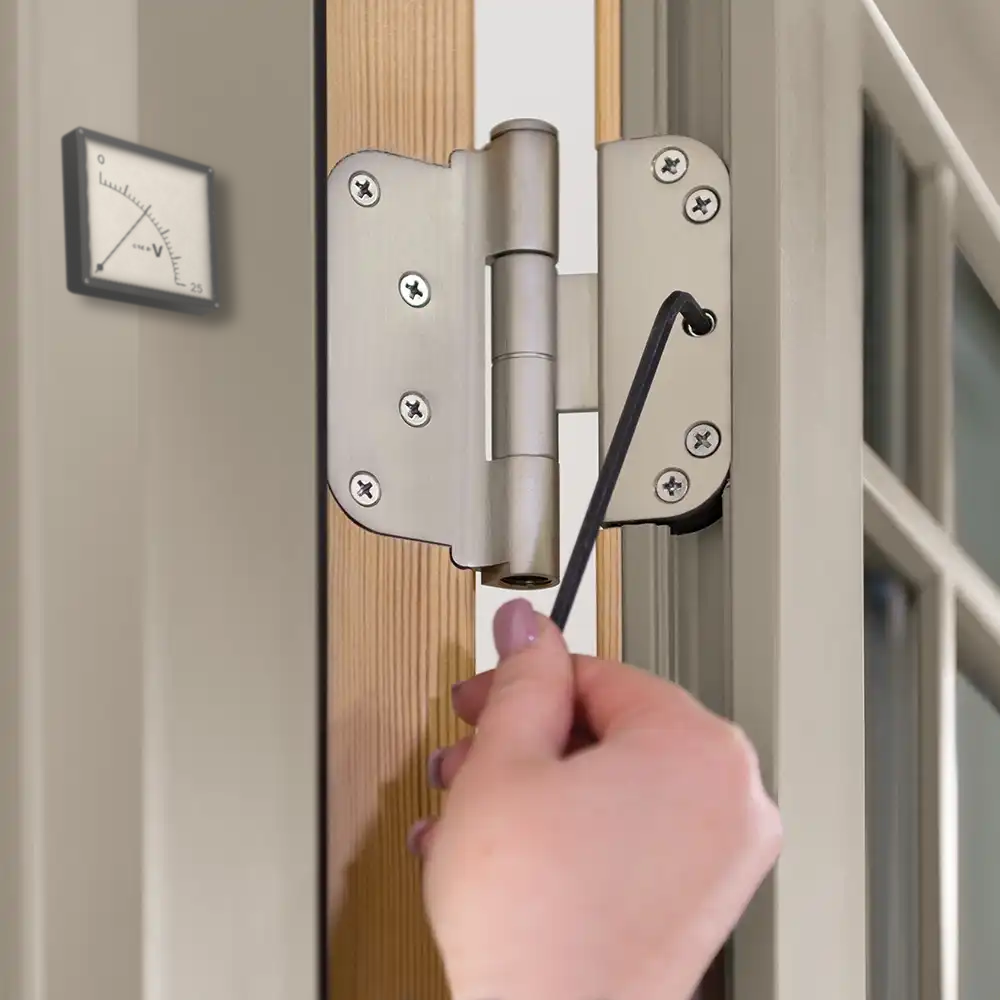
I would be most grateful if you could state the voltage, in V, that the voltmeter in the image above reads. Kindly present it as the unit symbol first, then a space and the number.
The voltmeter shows V 10
